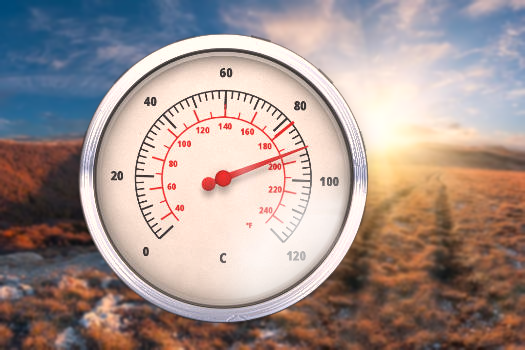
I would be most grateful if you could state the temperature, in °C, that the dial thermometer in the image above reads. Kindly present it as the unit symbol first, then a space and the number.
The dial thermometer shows °C 90
